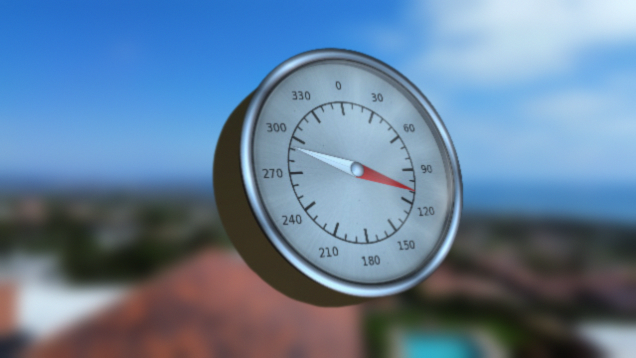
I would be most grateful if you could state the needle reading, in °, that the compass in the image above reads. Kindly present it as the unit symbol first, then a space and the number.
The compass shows ° 110
